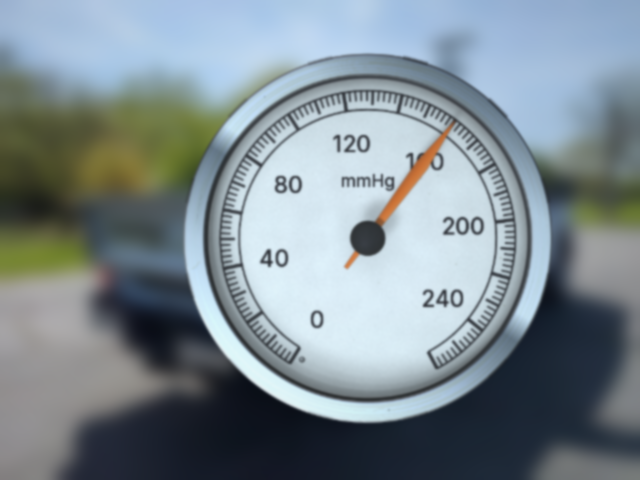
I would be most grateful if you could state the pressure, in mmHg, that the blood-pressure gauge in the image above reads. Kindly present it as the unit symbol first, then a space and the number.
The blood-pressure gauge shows mmHg 160
